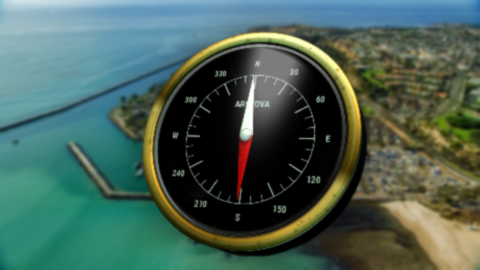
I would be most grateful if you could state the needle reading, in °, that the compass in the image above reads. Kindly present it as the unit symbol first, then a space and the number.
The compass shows ° 180
